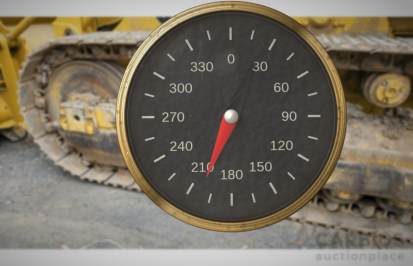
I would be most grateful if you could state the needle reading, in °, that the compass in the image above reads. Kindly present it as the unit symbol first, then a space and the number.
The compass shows ° 202.5
